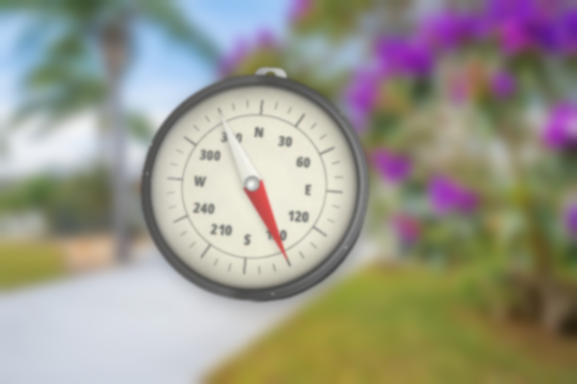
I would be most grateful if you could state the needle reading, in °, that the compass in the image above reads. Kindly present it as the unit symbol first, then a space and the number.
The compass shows ° 150
